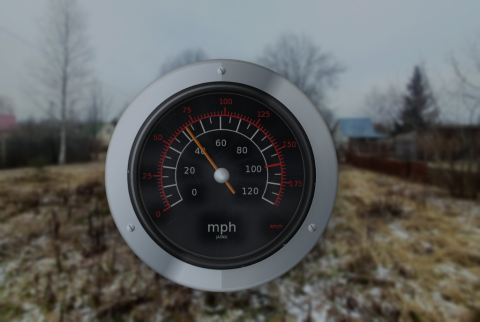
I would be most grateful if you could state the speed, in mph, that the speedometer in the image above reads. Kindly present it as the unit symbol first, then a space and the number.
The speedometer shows mph 42.5
